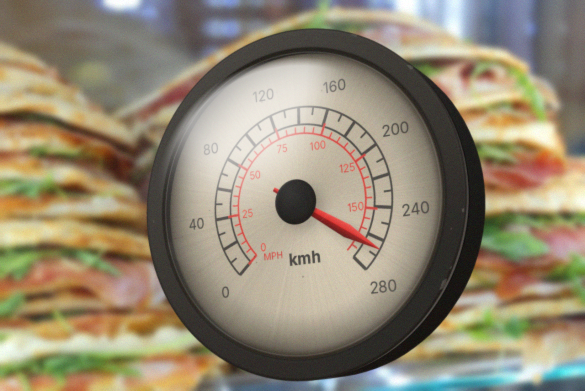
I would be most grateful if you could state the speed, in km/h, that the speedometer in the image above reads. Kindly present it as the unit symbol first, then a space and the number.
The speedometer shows km/h 265
